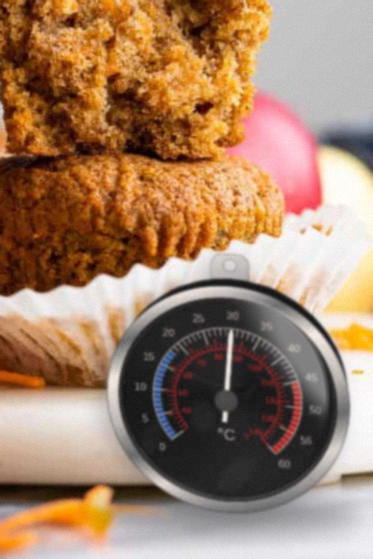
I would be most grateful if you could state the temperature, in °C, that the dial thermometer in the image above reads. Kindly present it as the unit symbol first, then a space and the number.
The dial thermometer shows °C 30
